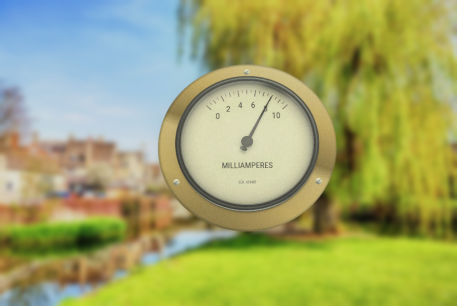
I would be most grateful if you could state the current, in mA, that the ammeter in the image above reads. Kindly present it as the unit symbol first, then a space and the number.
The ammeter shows mA 8
